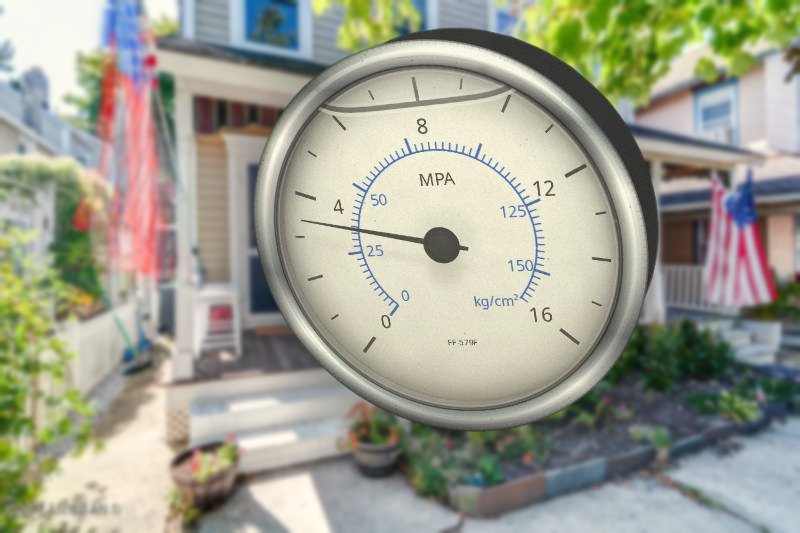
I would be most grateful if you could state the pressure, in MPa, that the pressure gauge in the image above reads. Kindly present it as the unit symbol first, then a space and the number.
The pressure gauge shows MPa 3.5
